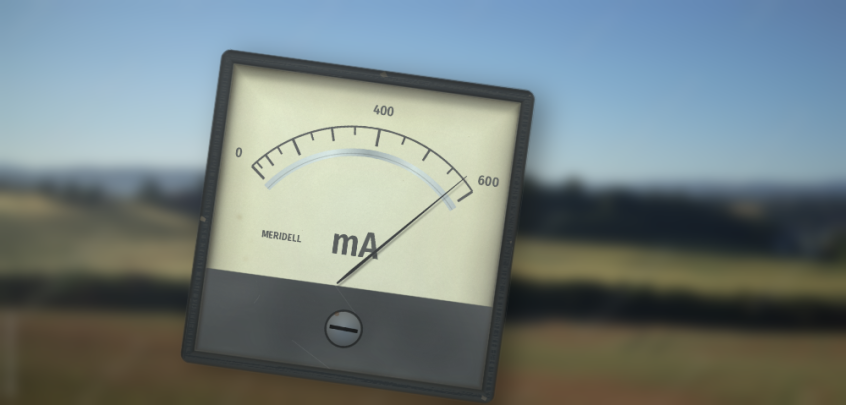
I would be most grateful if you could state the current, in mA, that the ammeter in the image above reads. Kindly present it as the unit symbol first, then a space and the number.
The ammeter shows mA 575
